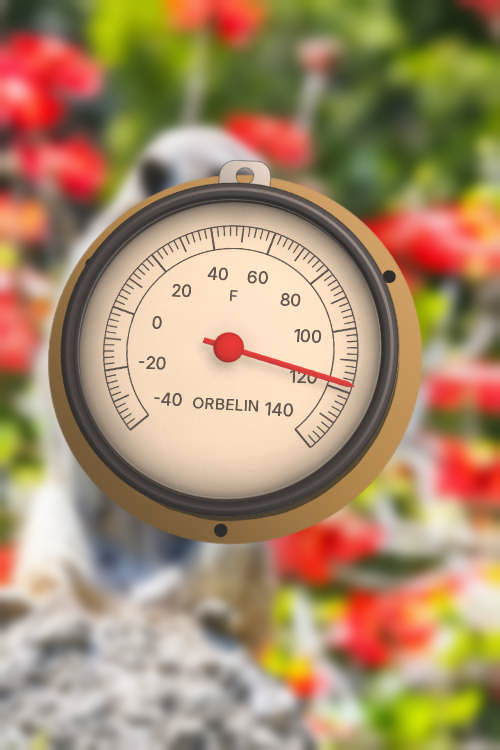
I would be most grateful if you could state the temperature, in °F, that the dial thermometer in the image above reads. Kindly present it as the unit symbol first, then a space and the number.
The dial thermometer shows °F 118
